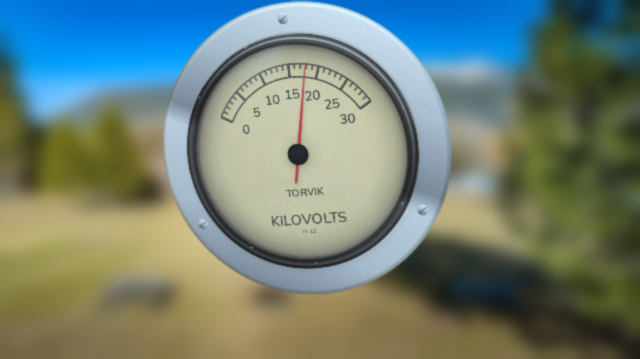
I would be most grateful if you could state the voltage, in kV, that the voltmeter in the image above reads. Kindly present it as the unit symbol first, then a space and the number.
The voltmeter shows kV 18
